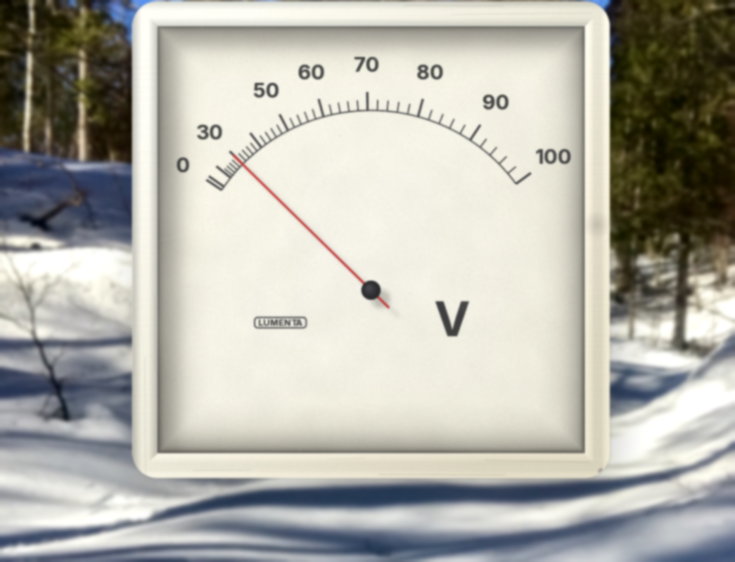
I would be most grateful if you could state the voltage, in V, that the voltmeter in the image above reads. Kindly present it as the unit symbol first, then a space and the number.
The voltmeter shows V 30
